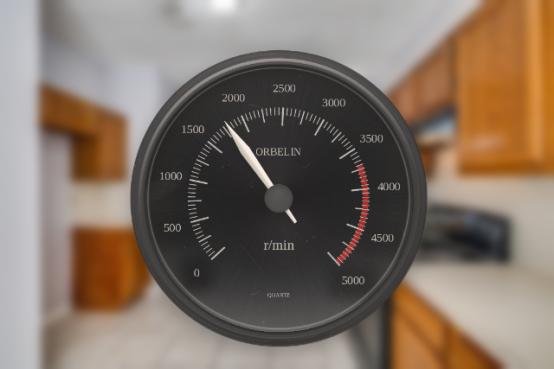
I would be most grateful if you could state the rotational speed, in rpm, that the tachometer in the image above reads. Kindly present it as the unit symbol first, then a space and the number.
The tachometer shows rpm 1800
